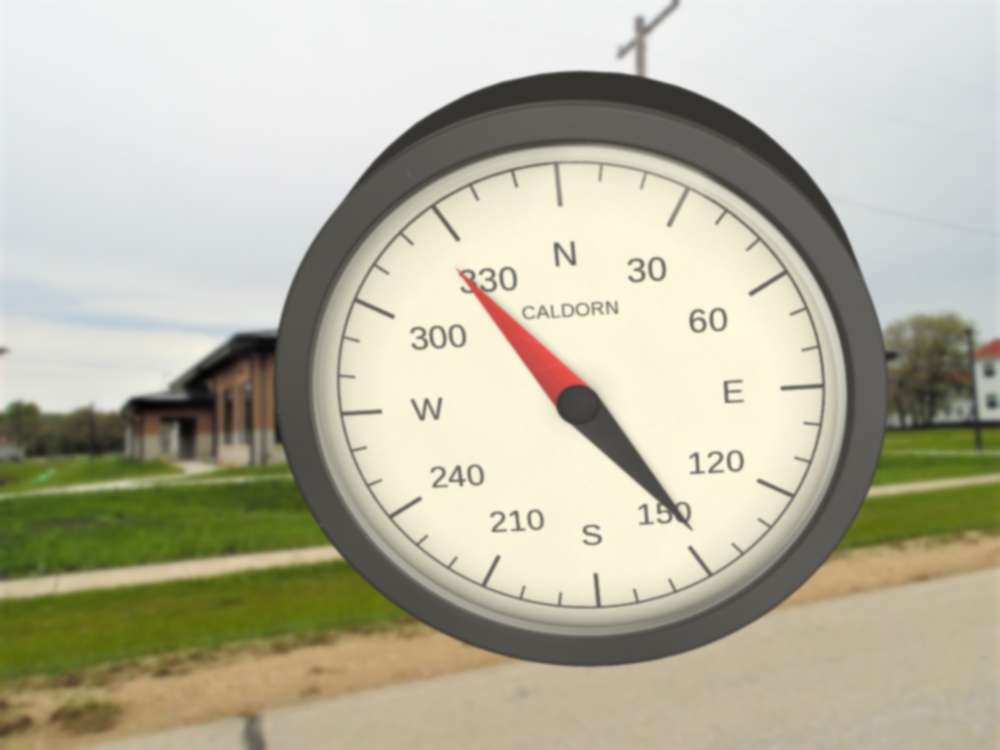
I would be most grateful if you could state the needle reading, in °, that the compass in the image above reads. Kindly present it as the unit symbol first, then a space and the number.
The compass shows ° 325
